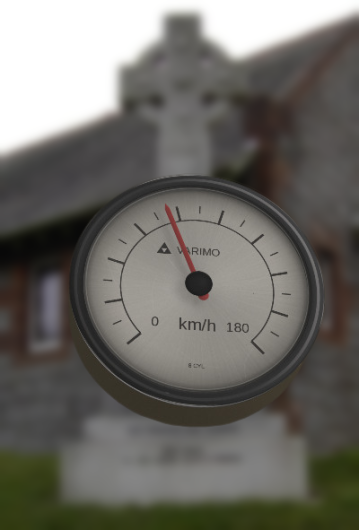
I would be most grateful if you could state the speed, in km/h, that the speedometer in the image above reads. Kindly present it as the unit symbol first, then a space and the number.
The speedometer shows km/h 75
